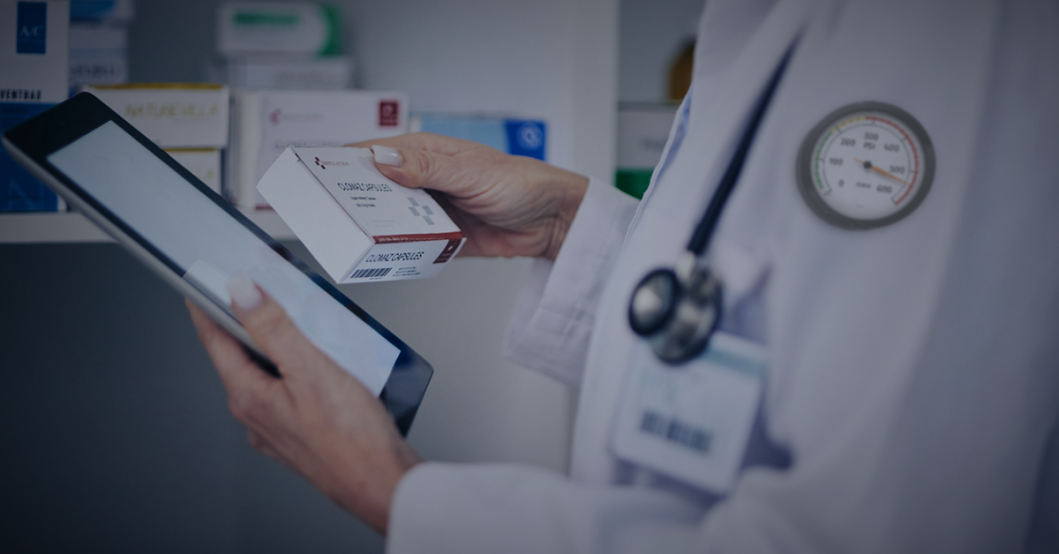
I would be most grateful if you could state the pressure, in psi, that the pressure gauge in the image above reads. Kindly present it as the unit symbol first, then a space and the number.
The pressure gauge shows psi 540
